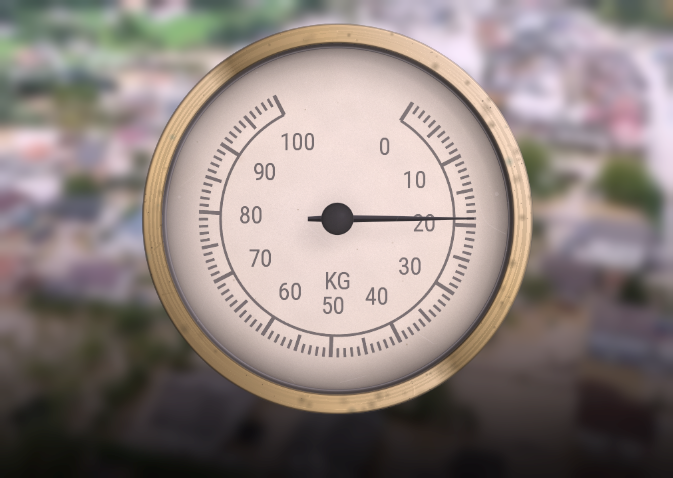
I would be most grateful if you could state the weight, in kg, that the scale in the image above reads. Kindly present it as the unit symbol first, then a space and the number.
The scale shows kg 19
